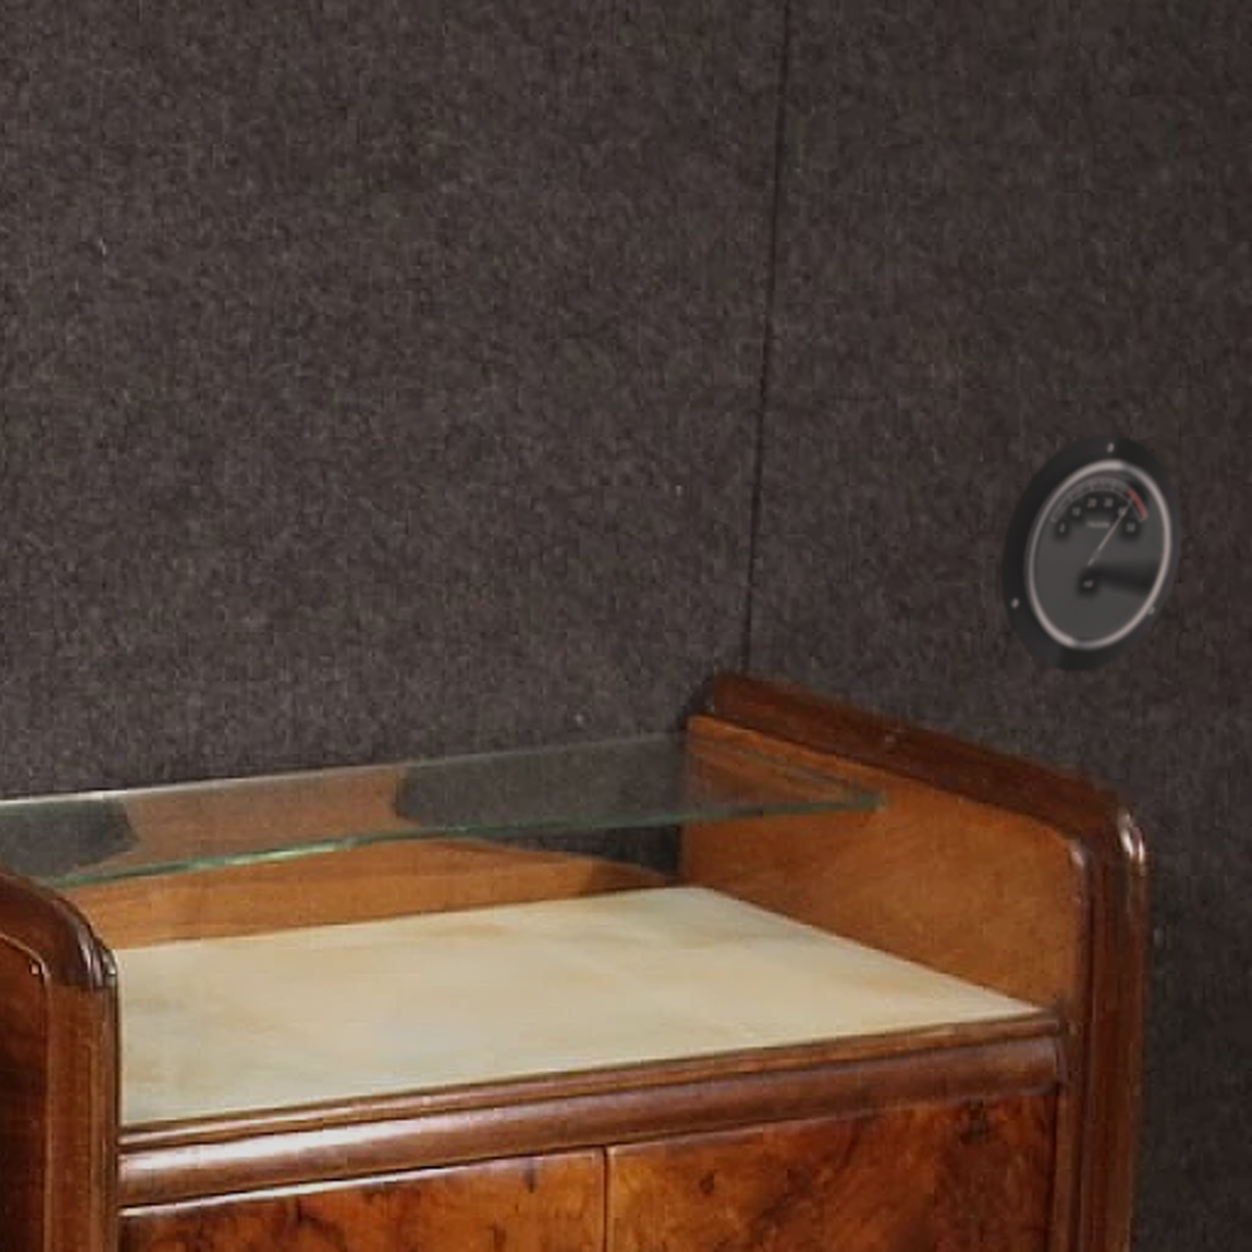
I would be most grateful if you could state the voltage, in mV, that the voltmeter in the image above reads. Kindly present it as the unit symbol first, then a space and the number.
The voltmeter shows mV 40
